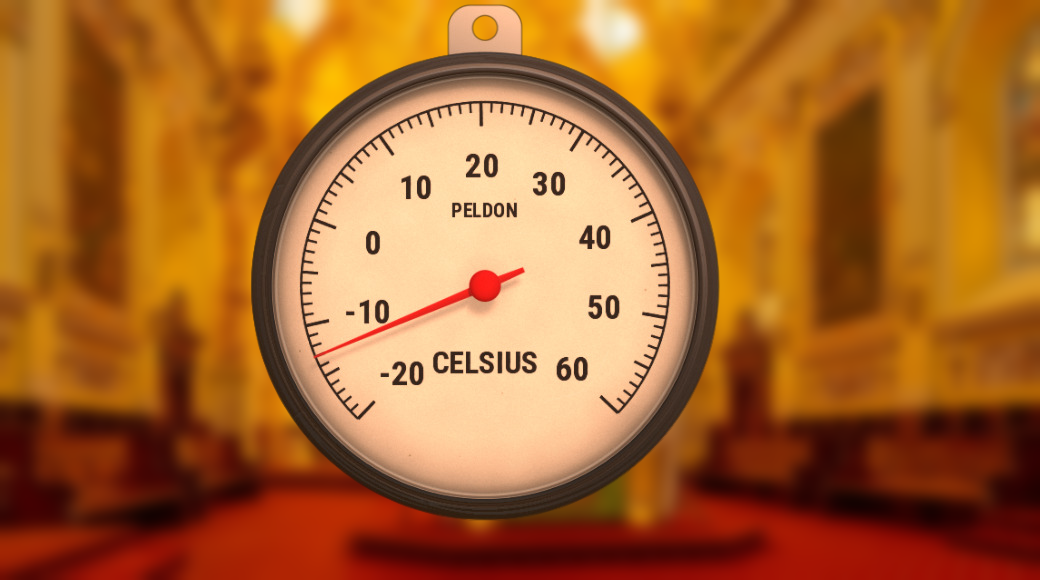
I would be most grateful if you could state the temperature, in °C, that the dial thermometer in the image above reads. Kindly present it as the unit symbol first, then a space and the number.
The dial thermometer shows °C -13
